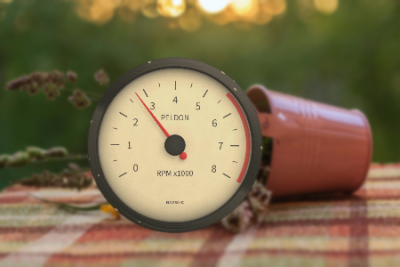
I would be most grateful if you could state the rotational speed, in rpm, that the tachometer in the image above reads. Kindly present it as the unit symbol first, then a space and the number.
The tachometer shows rpm 2750
